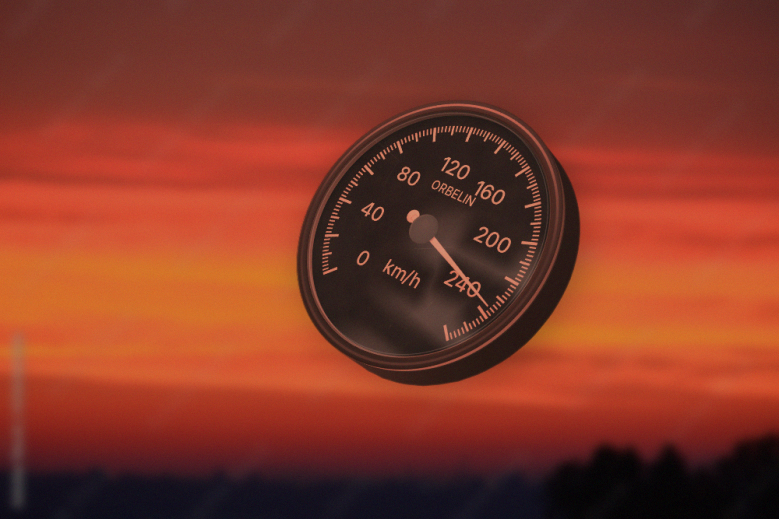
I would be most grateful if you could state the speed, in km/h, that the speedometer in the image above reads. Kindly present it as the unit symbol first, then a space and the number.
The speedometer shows km/h 236
